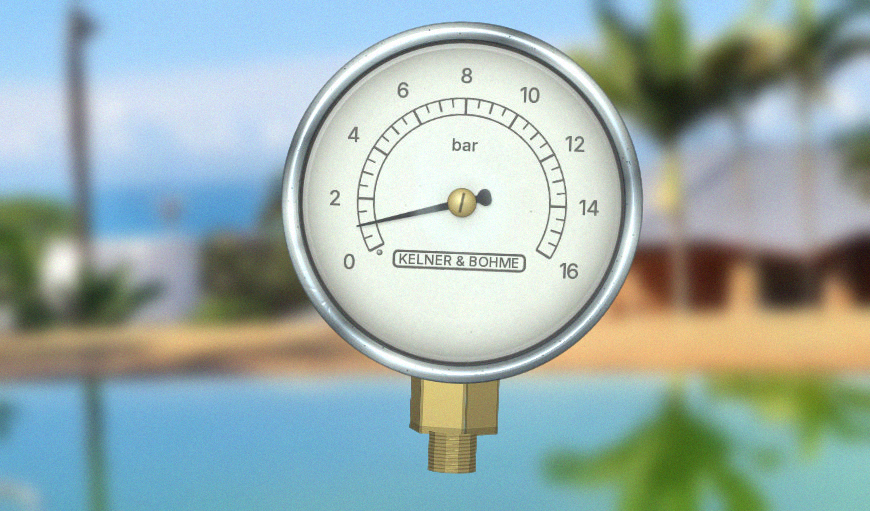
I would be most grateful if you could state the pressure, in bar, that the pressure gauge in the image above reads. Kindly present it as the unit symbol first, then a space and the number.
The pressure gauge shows bar 1
